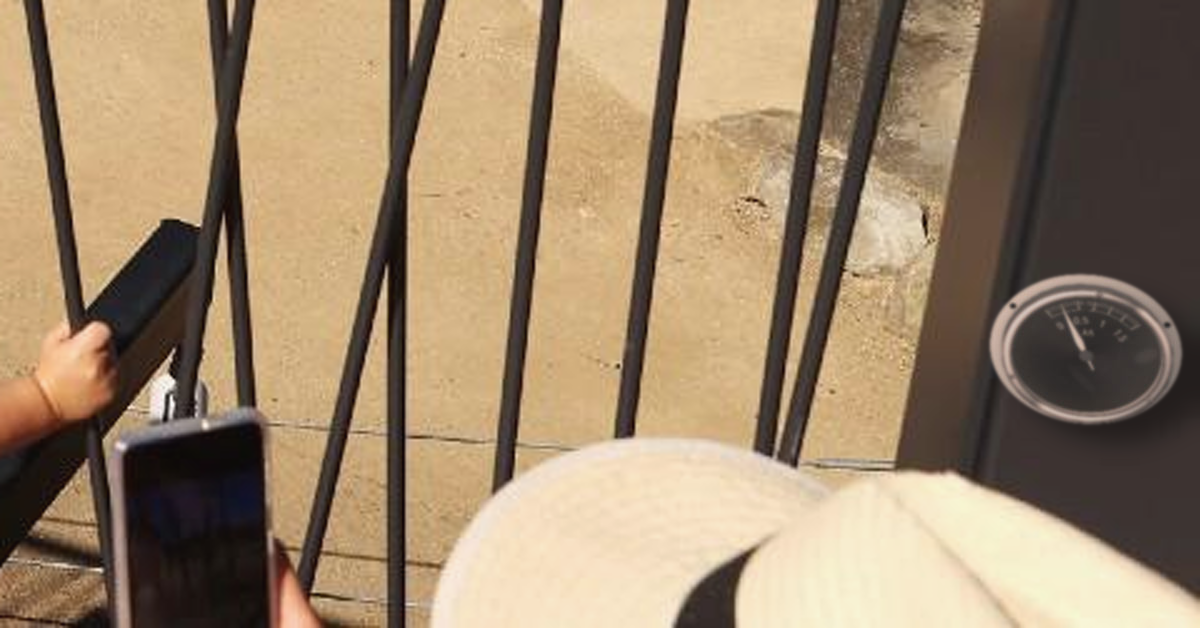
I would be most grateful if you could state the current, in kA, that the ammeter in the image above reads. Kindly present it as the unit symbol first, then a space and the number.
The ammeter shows kA 0.25
